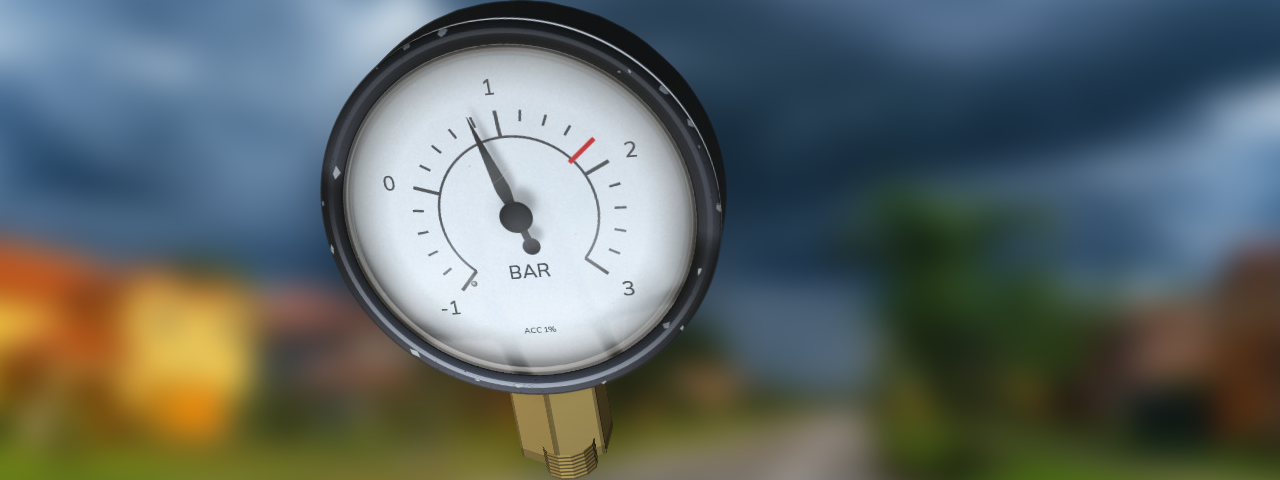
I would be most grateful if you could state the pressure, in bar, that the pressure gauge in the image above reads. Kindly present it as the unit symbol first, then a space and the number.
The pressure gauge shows bar 0.8
